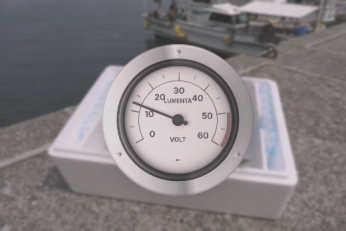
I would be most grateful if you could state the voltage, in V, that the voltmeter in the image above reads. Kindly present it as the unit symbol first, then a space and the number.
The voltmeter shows V 12.5
